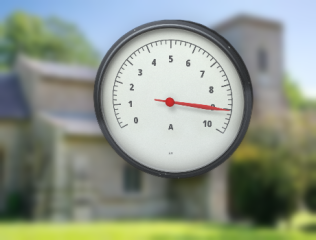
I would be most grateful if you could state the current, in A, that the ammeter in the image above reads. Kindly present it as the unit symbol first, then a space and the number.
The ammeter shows A 9
